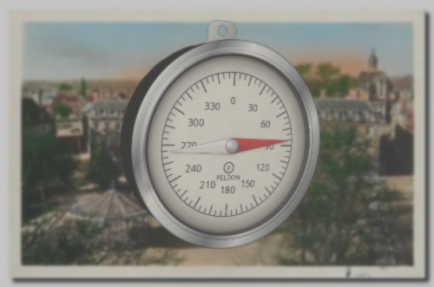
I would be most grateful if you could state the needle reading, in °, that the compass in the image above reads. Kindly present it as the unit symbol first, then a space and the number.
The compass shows ° 85
